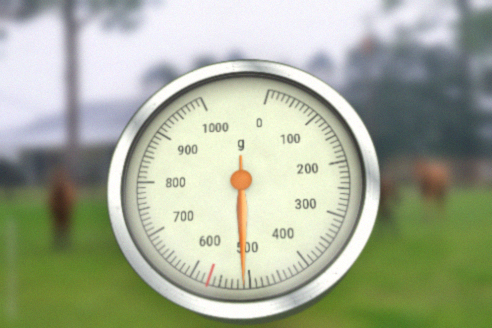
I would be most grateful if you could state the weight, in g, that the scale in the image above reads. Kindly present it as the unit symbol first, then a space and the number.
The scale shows g 510
